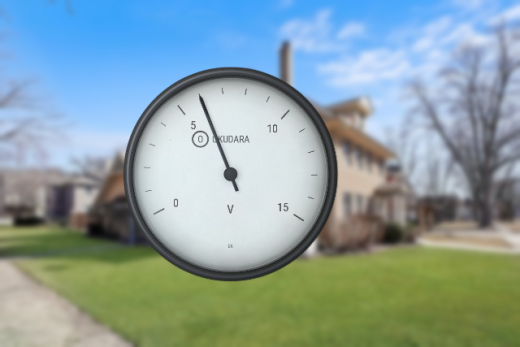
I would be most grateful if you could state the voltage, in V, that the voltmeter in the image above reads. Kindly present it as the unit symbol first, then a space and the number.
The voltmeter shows V 6
